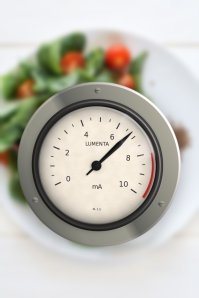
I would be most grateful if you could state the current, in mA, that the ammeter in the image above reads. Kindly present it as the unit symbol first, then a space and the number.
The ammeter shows mA 6.75
